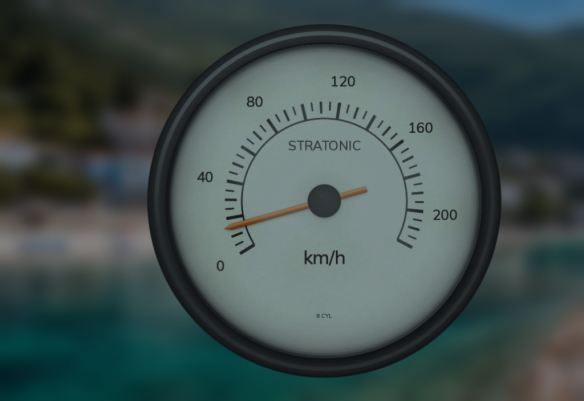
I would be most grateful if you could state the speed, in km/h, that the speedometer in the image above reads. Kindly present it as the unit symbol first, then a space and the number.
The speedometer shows km/h 15
